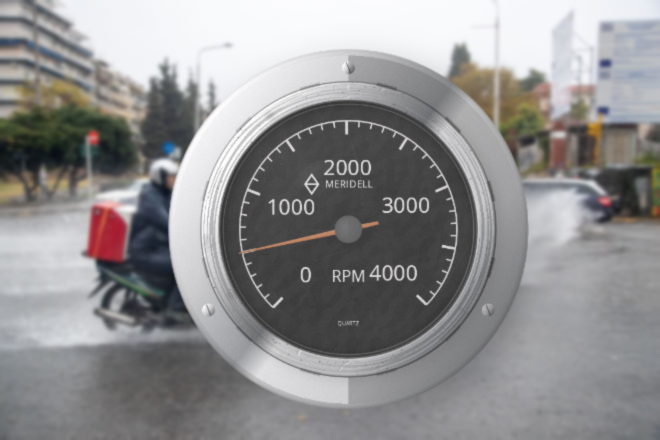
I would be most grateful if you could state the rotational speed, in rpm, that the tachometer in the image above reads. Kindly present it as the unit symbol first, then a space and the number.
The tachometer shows rpm 500
